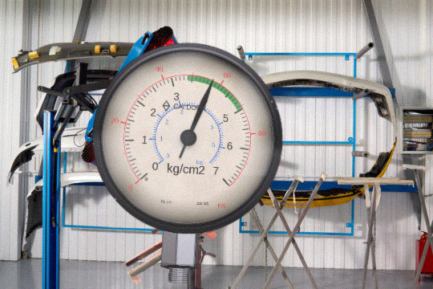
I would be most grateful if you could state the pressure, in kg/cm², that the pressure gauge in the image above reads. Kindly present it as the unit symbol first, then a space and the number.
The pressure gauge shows kg/cm² 4
